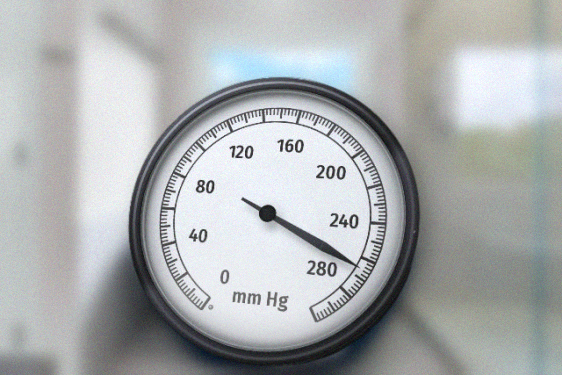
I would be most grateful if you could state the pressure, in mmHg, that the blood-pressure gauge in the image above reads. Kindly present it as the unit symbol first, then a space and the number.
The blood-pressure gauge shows mmHg 266
